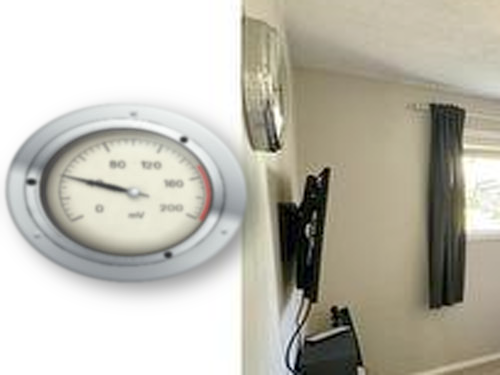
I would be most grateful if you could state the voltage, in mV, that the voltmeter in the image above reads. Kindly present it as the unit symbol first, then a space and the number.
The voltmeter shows mV 40
